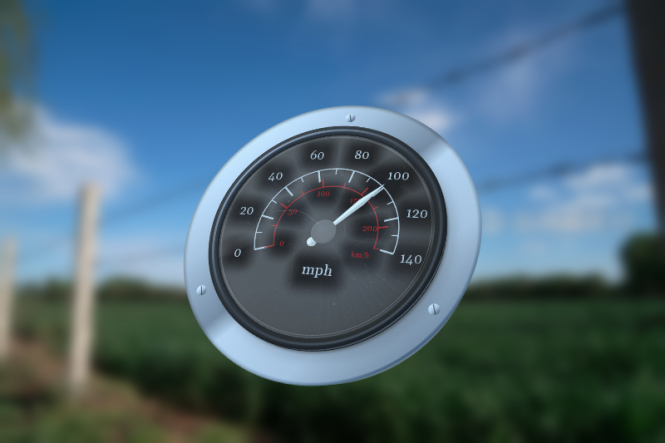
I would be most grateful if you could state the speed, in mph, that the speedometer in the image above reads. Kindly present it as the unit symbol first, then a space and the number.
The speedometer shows mph 100
